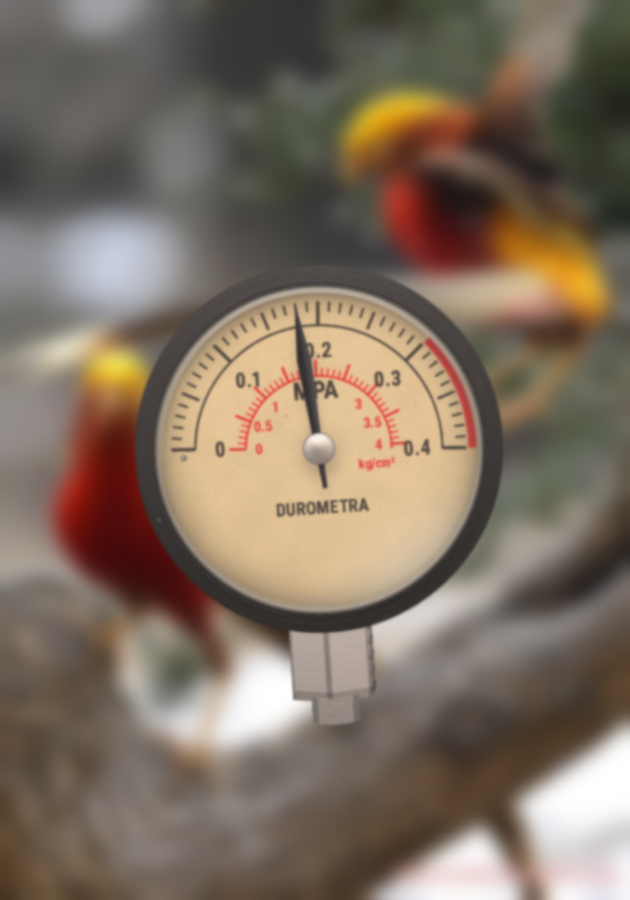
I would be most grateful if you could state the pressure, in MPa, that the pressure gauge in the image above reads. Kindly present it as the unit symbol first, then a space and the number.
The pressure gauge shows MPa 0.18
